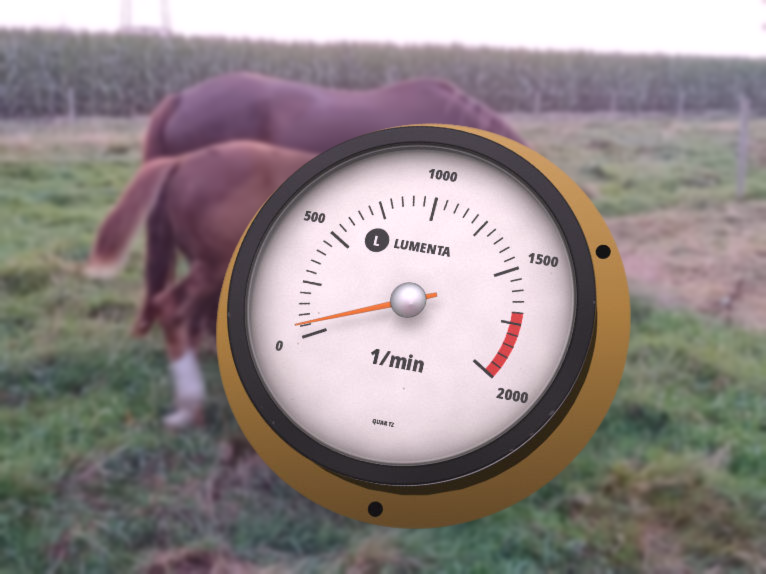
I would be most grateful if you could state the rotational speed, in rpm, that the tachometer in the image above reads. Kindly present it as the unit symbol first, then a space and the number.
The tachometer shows rpm 50
